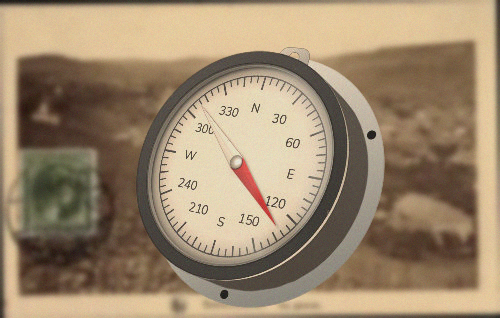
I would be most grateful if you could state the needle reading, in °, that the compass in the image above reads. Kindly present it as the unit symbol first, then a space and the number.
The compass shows ° 130
